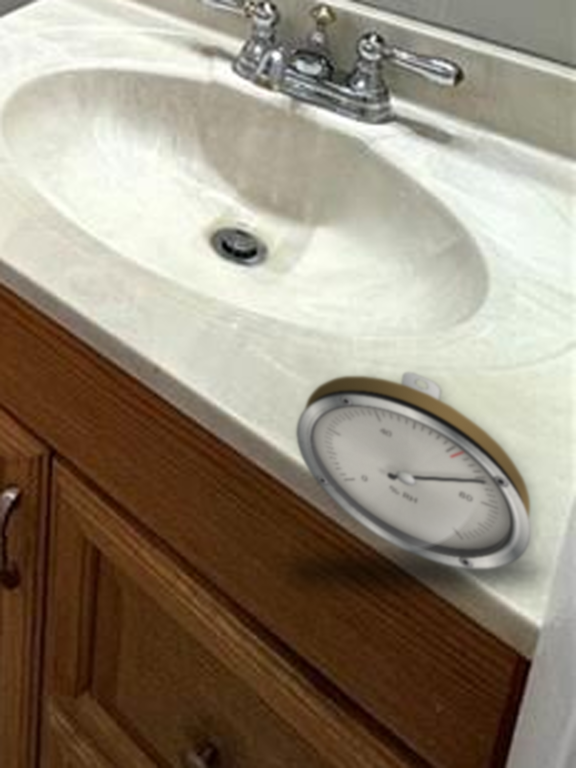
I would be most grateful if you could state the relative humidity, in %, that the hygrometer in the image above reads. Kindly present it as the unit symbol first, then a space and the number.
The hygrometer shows % 70
